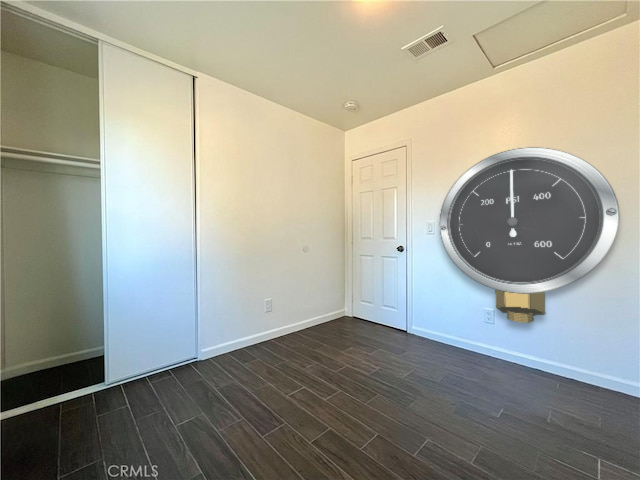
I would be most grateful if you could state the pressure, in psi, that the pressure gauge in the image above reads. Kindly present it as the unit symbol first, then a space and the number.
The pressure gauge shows psi 300
